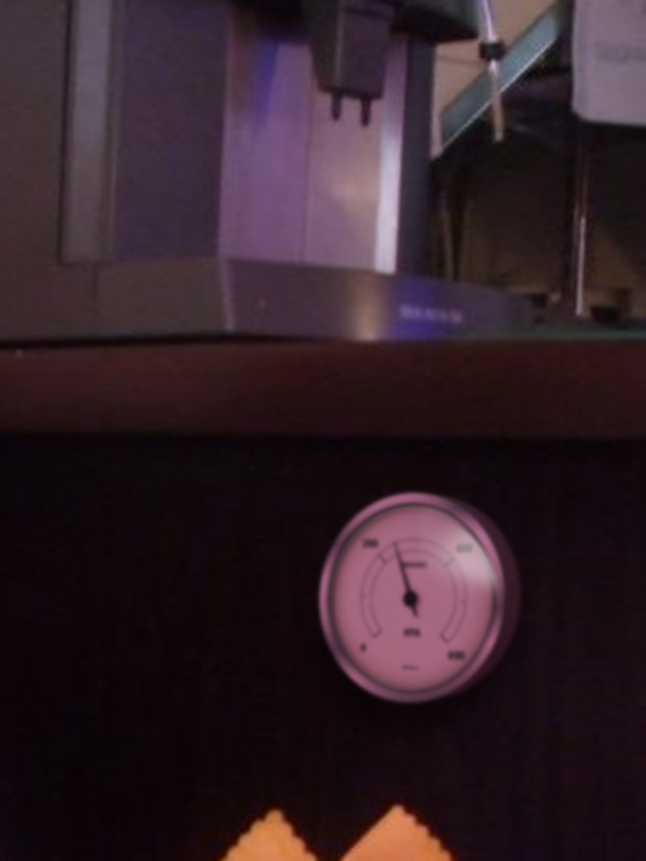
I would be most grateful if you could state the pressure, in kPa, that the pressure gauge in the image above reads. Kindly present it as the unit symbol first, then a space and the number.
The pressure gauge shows kPa 250
